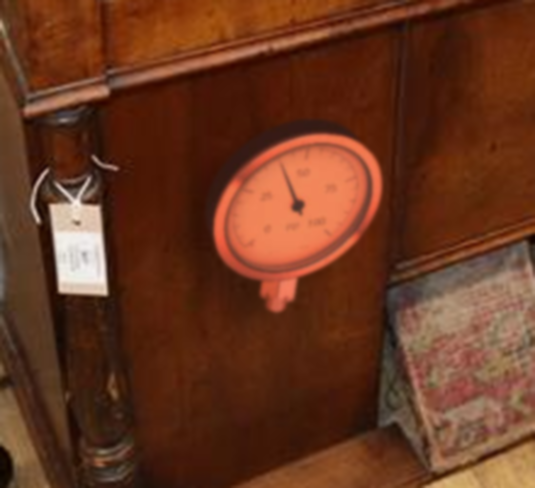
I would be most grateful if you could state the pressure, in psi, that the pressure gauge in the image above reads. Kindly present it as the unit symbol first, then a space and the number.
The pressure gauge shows psi 40
